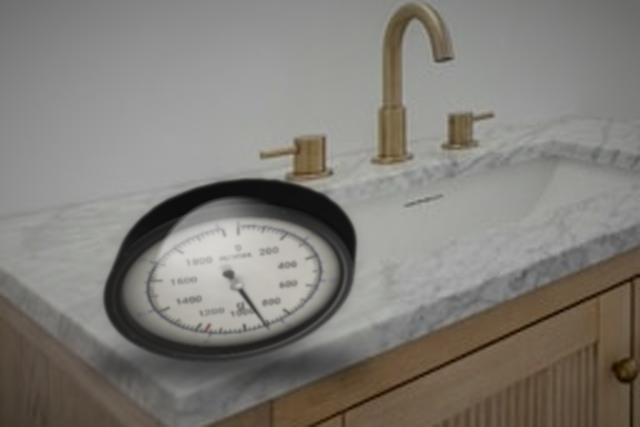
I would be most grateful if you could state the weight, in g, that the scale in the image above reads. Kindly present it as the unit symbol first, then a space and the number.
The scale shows g 900
